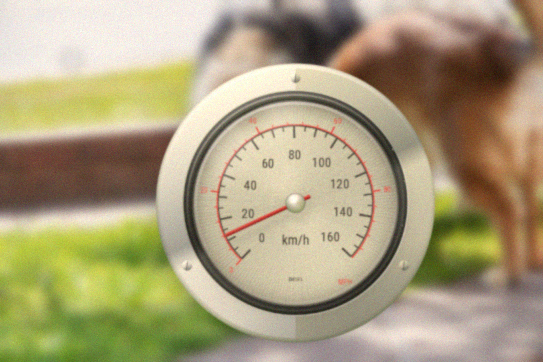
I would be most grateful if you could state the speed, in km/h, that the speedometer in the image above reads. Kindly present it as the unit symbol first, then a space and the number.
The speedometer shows km/h 12.5
